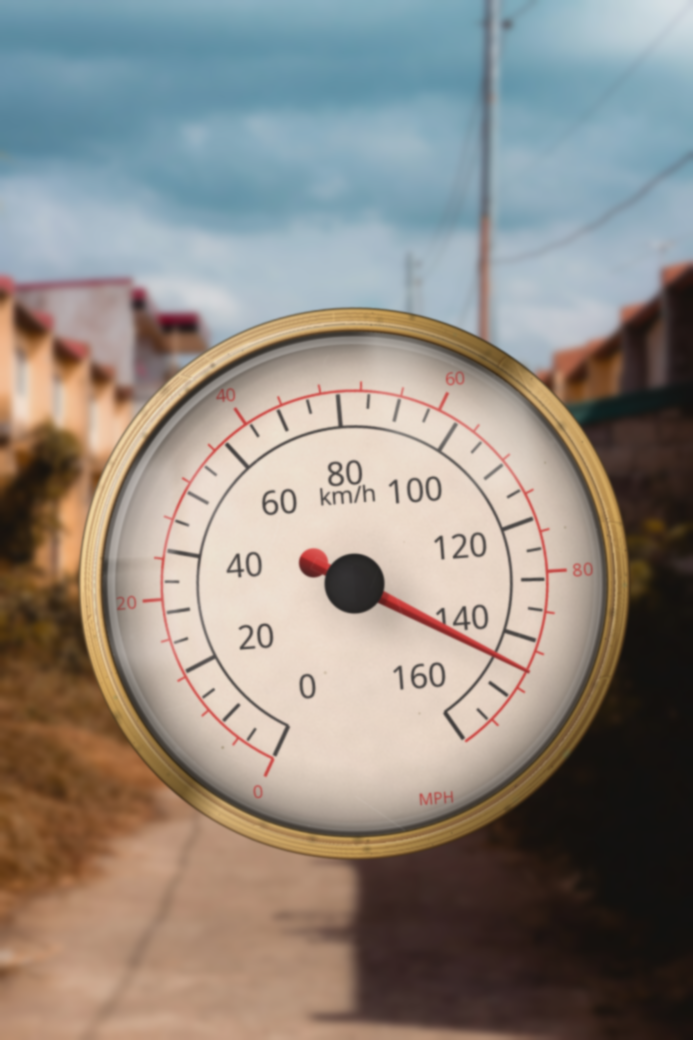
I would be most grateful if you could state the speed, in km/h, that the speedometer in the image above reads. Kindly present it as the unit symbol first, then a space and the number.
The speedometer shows km/h 145
